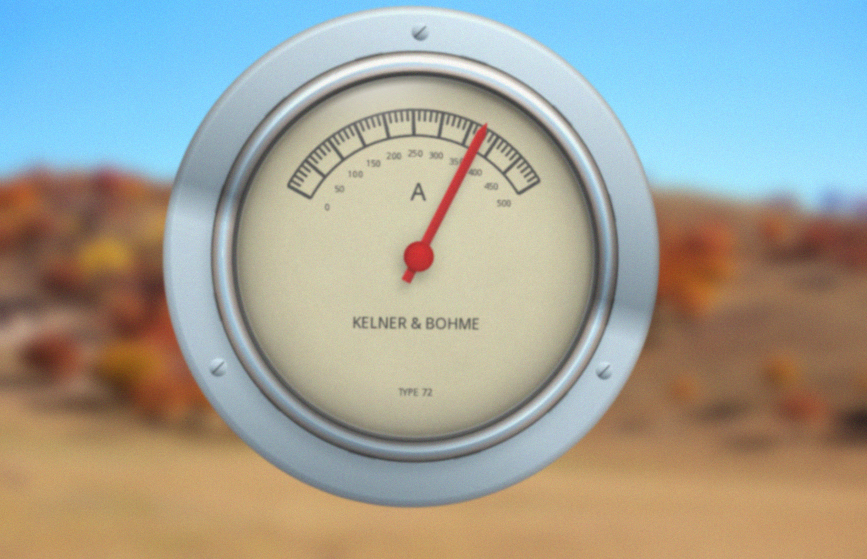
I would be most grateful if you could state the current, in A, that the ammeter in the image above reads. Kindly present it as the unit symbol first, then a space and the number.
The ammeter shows A 370
